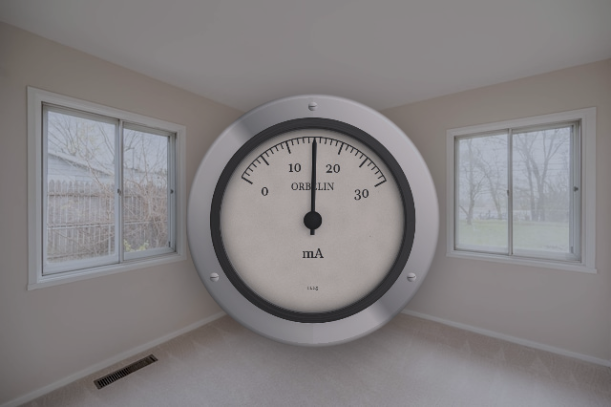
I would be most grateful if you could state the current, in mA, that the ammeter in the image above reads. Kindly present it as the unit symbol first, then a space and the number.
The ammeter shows mA 15
